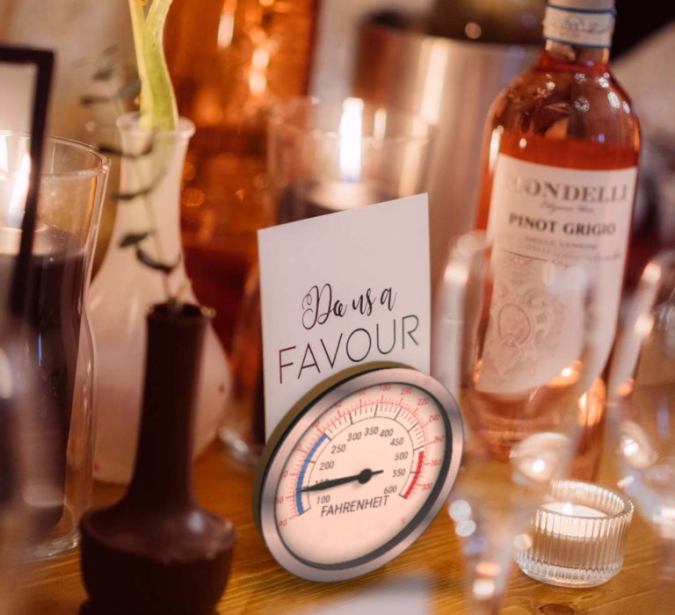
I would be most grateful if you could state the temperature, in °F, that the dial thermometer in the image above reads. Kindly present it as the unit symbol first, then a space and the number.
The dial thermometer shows °F 150
